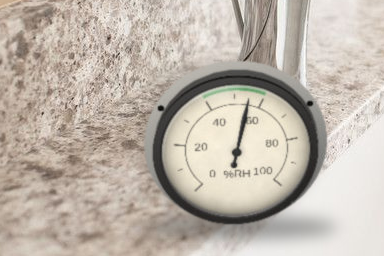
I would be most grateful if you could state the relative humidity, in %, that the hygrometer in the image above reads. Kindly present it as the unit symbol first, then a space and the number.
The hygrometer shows % 55
